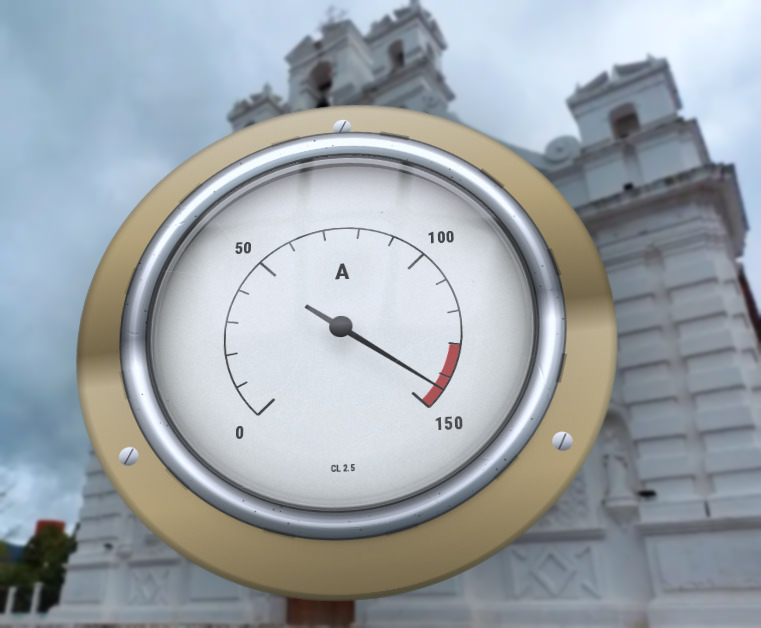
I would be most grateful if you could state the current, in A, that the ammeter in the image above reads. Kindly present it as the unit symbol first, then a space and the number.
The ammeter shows A 145
